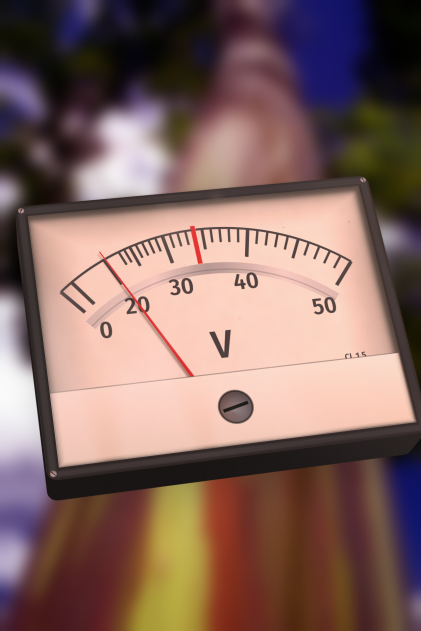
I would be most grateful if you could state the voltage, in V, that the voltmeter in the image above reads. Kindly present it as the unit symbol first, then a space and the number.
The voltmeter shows V 20
